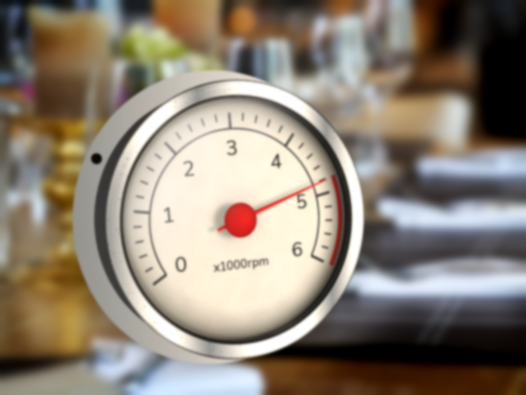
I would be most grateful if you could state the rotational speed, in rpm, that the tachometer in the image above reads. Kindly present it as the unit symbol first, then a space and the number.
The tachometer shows rpm 4800
